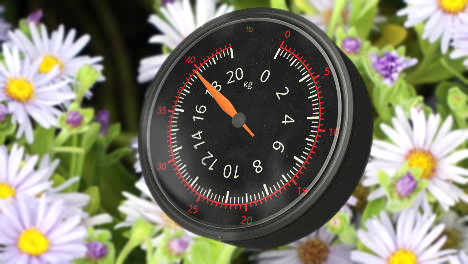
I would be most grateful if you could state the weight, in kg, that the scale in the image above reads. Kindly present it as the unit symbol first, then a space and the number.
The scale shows kg 18
